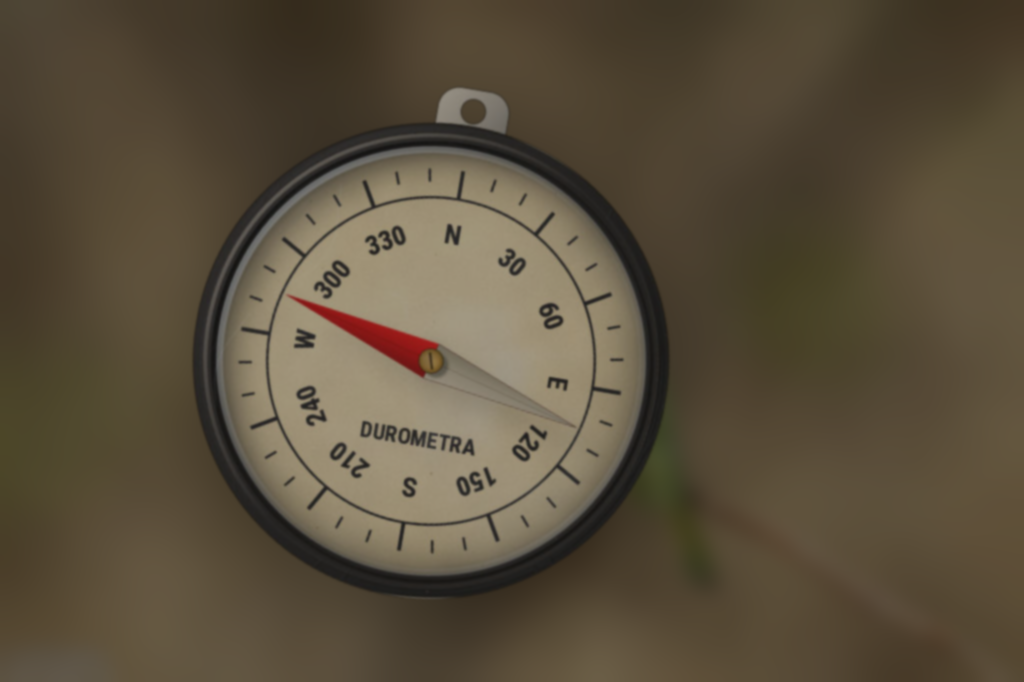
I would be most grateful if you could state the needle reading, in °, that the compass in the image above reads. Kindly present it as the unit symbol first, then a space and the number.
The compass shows ° 285
